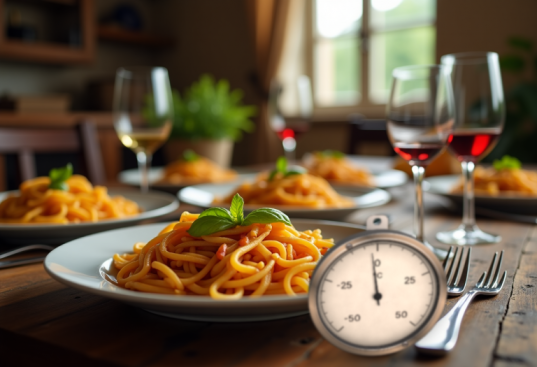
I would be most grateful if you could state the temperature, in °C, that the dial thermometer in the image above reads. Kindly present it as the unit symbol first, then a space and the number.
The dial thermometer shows °C -2.5
